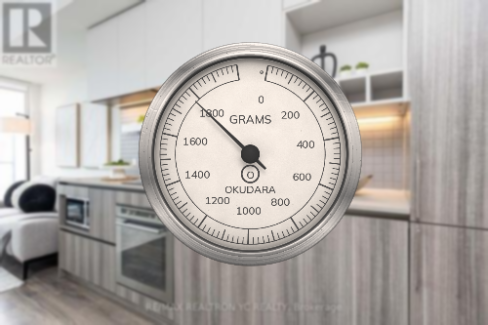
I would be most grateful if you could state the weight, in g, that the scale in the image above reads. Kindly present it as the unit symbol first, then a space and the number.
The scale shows g 1780
